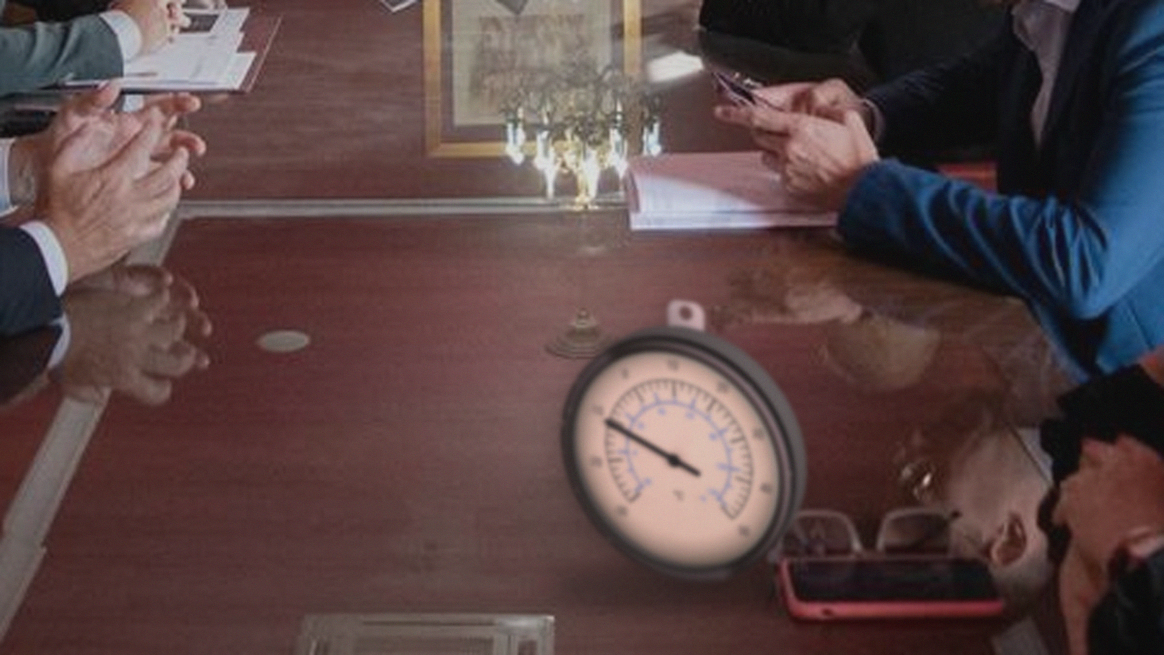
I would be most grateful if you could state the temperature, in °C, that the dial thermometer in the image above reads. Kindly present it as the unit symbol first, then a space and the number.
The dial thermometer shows °C -10
